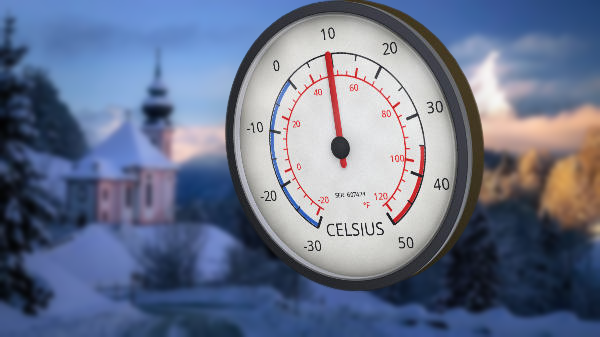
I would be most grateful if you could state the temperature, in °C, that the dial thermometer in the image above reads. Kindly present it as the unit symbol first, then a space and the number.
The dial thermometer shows °C 10
